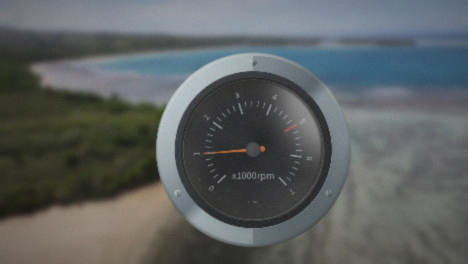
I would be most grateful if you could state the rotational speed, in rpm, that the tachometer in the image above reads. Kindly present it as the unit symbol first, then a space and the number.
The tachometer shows rpm 1000
